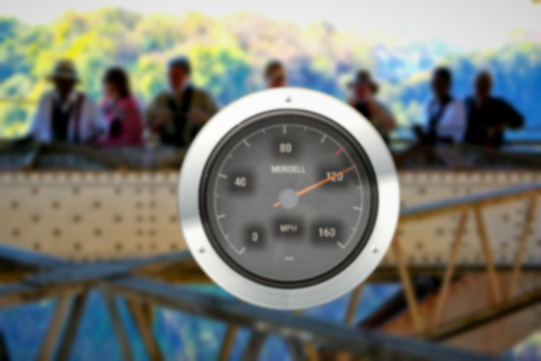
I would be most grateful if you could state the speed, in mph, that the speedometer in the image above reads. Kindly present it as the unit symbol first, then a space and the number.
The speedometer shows mph 120
